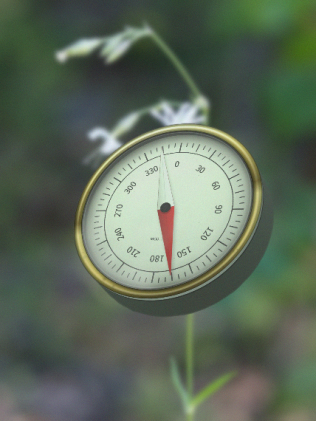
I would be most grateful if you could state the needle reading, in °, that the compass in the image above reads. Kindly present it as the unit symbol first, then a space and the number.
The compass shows ° 165
